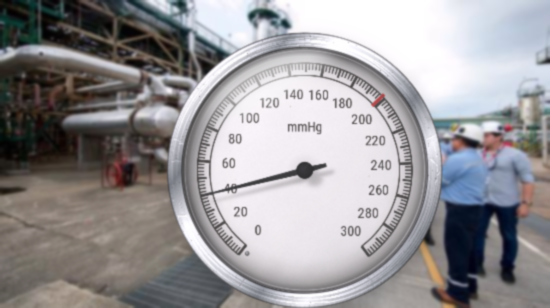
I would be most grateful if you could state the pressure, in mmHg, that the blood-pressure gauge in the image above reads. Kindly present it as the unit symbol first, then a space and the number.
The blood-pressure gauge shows mmHg 40
